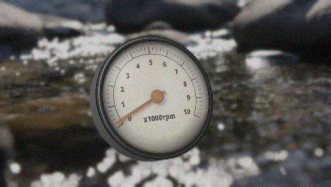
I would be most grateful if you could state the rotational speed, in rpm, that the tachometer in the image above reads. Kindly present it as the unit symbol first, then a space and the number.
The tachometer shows rpm 200
